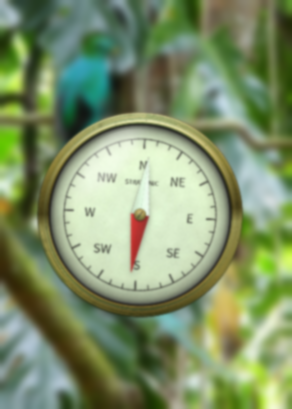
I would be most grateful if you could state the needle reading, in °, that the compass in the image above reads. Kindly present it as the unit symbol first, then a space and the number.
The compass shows ° 185
